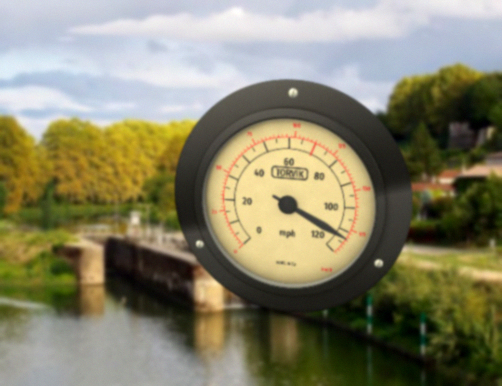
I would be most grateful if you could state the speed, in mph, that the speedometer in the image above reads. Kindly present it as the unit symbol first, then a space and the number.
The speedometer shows mph 112.5
